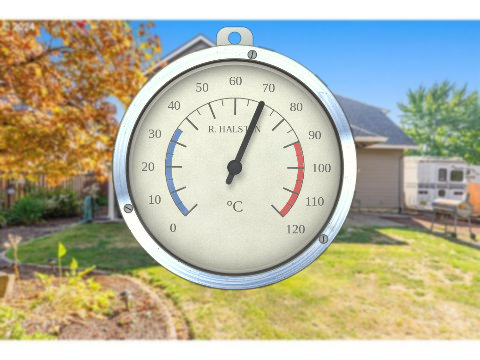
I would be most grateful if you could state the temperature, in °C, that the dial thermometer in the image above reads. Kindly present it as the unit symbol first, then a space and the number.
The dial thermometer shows °C 70
